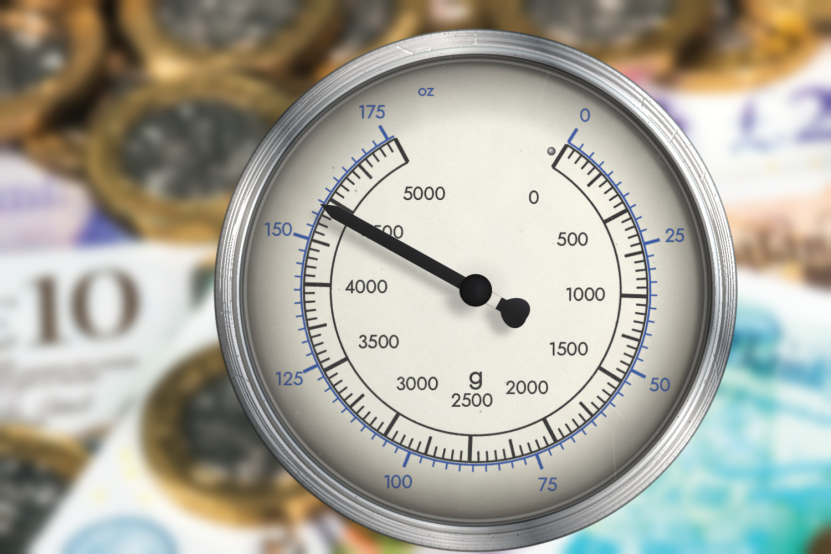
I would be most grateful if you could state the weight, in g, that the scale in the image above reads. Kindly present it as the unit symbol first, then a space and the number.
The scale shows g 4450
